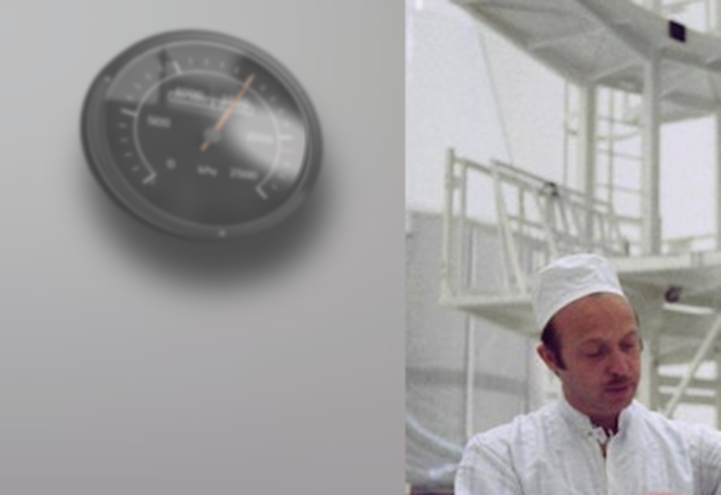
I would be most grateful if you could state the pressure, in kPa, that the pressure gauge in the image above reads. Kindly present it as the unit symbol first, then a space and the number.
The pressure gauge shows kPa 1500
